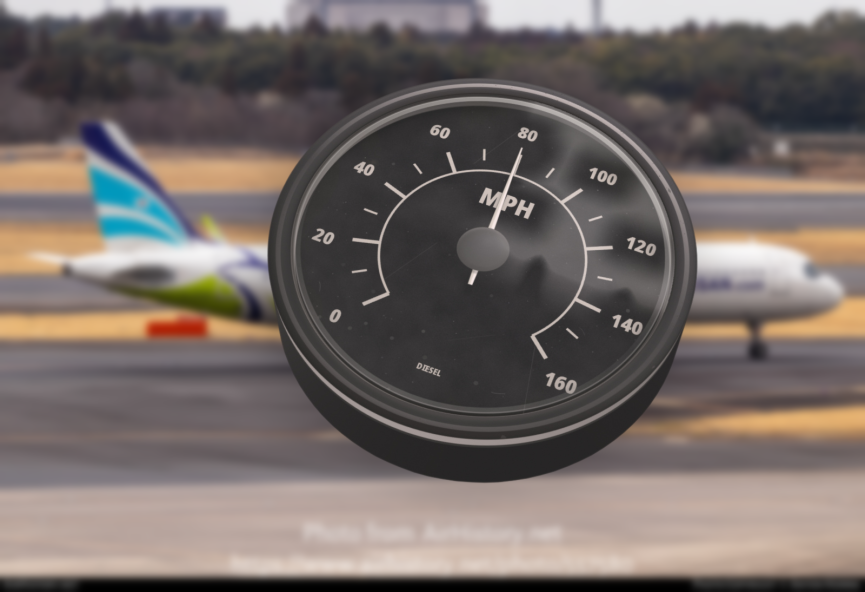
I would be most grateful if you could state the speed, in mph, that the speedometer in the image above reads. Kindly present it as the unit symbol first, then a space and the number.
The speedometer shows mph 80
